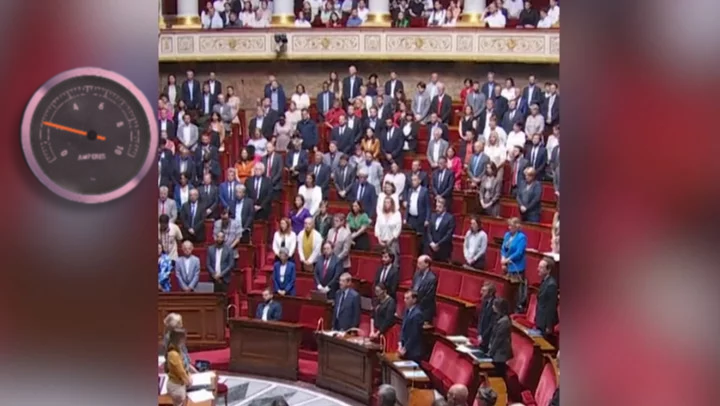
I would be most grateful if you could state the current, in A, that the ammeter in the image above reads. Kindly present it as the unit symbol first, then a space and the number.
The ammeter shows A 2
